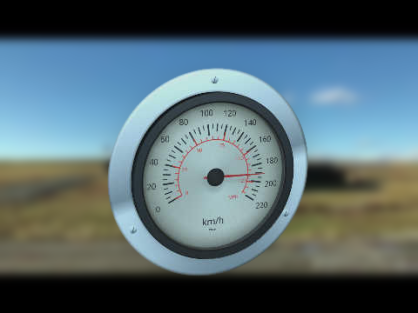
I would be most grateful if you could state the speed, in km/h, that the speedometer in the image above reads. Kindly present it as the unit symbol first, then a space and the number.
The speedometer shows km/h 190
